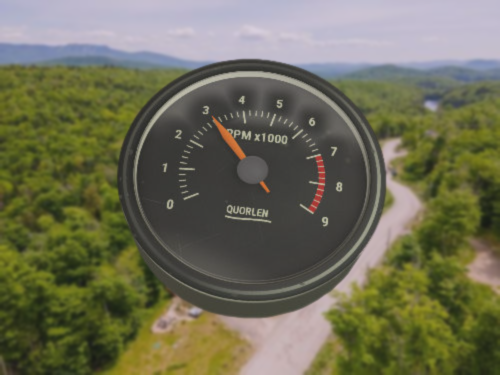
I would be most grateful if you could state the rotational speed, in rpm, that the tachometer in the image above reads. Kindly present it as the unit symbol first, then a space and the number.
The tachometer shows rpm 3000
